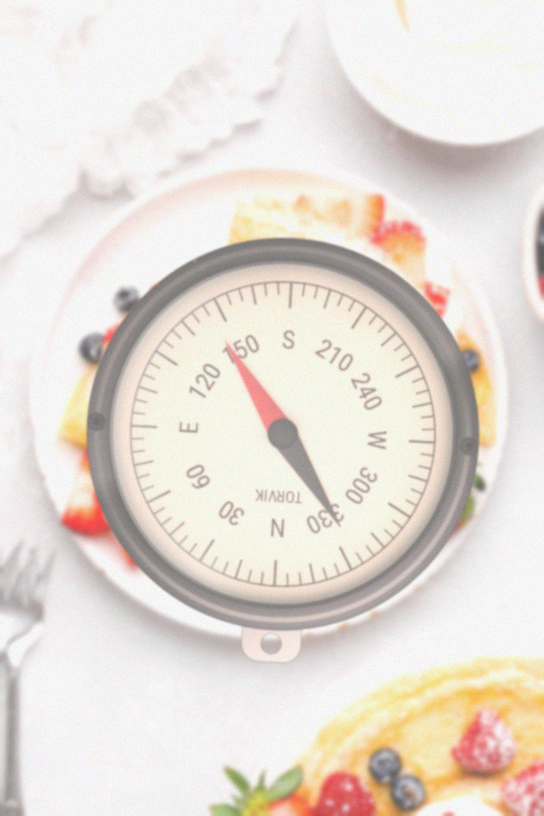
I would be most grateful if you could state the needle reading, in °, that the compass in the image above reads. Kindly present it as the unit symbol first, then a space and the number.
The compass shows ° 145
